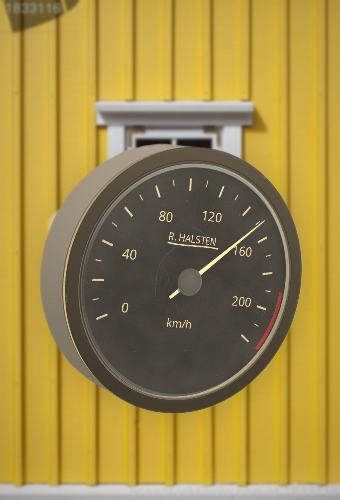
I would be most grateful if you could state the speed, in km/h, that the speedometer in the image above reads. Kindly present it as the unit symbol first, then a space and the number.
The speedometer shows km/h 150
